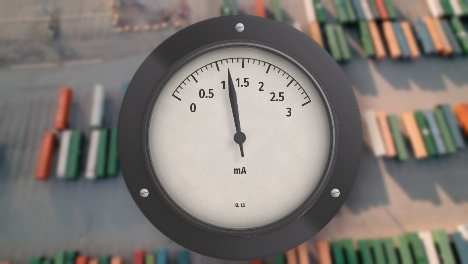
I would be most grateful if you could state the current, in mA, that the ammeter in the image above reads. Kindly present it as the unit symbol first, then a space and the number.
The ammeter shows mA 1.2
